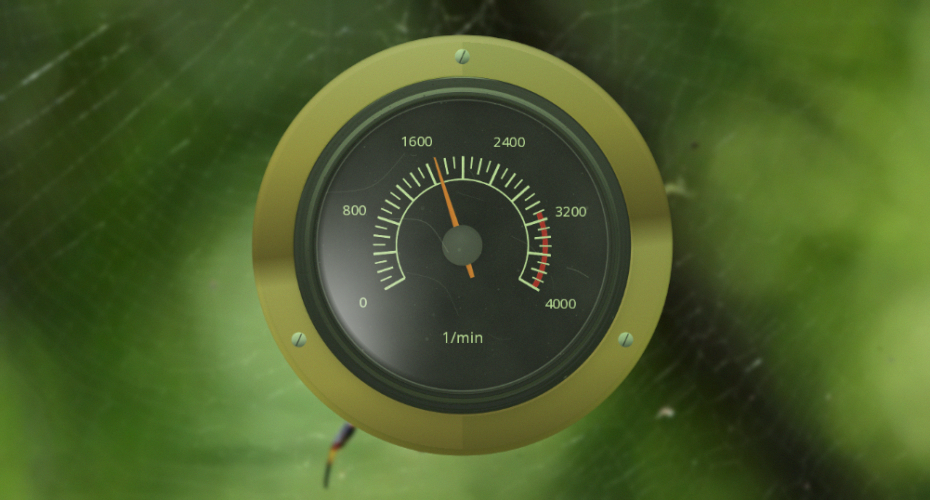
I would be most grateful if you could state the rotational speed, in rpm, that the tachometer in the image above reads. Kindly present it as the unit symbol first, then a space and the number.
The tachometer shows rpm 1700
